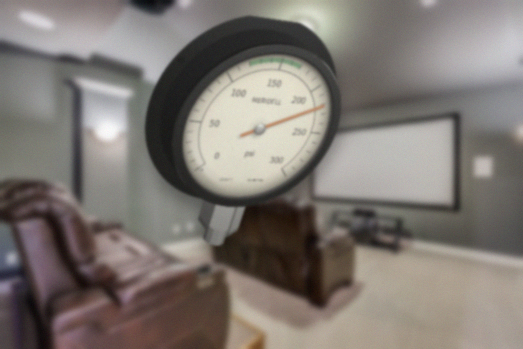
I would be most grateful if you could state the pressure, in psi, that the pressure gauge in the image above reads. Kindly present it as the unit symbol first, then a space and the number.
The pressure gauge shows psi 220
